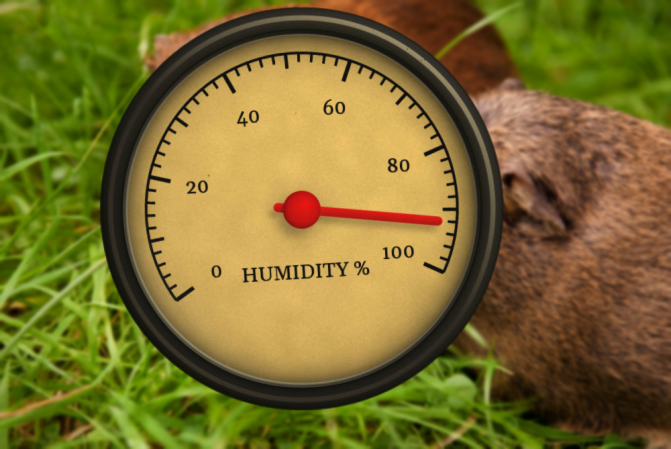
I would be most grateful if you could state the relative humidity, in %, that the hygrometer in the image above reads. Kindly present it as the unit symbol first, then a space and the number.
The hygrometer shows % 92
